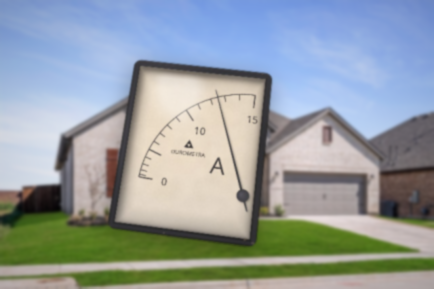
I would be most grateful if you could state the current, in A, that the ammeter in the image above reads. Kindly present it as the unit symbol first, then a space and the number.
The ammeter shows A 12.5
